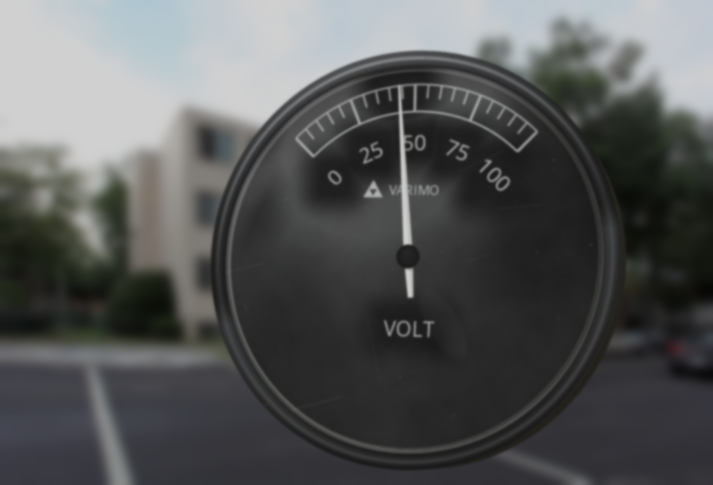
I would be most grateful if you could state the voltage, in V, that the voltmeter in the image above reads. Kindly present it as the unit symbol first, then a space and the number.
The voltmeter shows V 45
